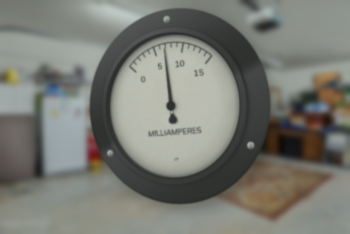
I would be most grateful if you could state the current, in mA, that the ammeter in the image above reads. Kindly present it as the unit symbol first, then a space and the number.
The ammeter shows mA 7
